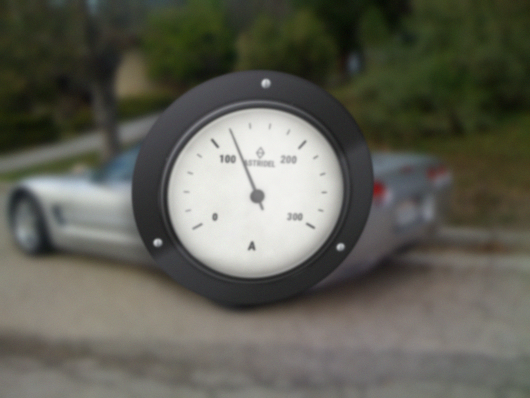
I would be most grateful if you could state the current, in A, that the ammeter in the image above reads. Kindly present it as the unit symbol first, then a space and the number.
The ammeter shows A 120
